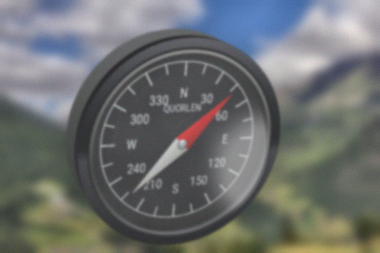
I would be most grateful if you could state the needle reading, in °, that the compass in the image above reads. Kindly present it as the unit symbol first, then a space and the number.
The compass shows ° 45
